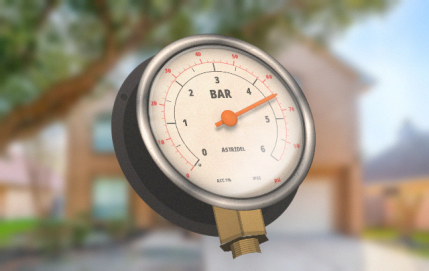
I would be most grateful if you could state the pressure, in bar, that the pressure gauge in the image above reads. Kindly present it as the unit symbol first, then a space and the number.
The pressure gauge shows bar 4.5
